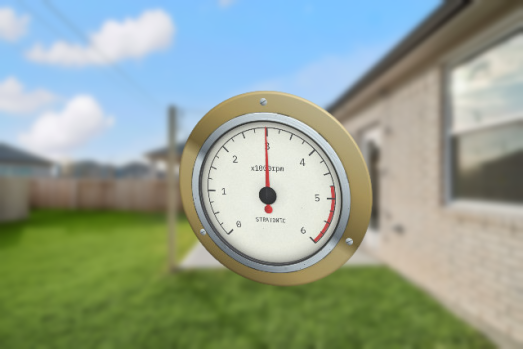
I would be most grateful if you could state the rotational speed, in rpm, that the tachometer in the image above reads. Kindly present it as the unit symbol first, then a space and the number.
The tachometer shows rpm 3000
